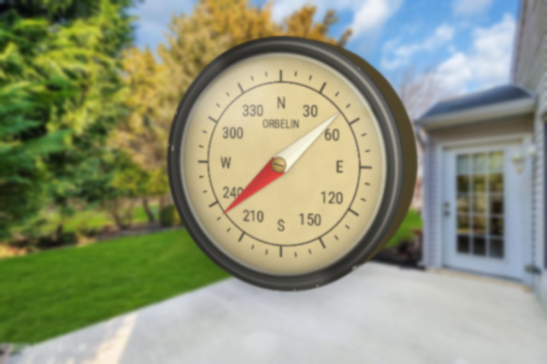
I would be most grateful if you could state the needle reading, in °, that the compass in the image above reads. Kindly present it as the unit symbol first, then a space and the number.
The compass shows ° 230
